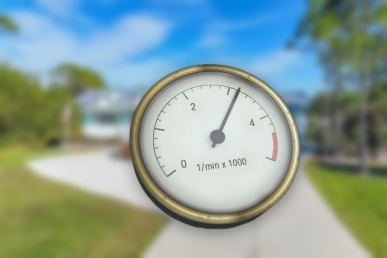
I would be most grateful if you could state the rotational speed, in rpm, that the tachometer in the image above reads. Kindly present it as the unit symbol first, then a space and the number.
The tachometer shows rpm 3200
